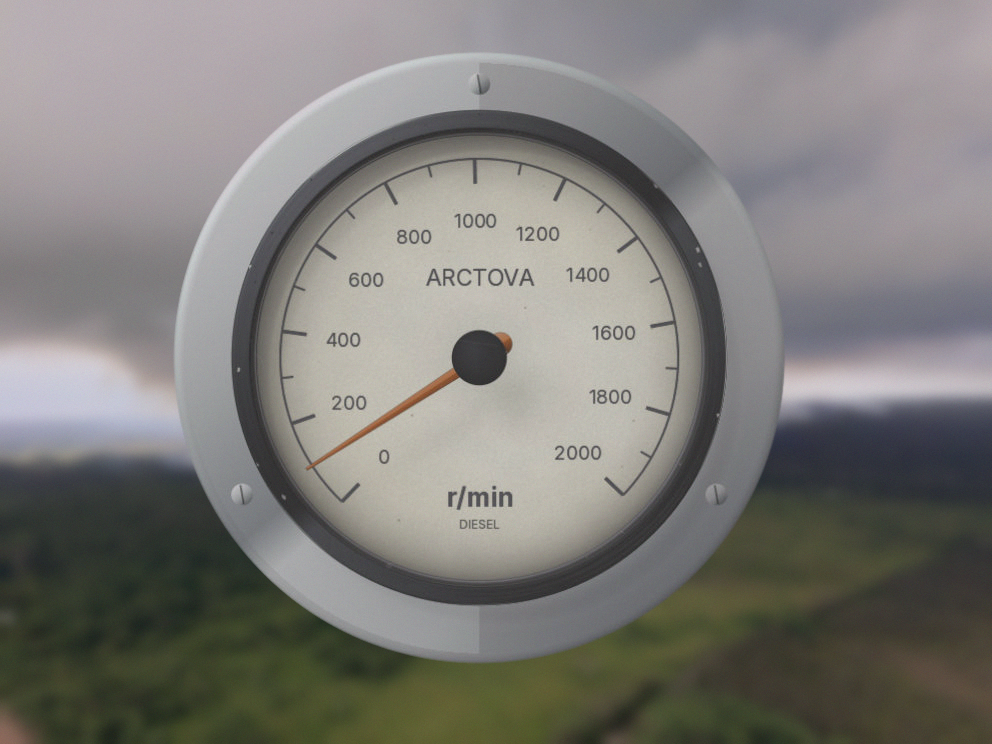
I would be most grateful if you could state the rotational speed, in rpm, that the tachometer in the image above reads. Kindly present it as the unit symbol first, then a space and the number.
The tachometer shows rpm 100
